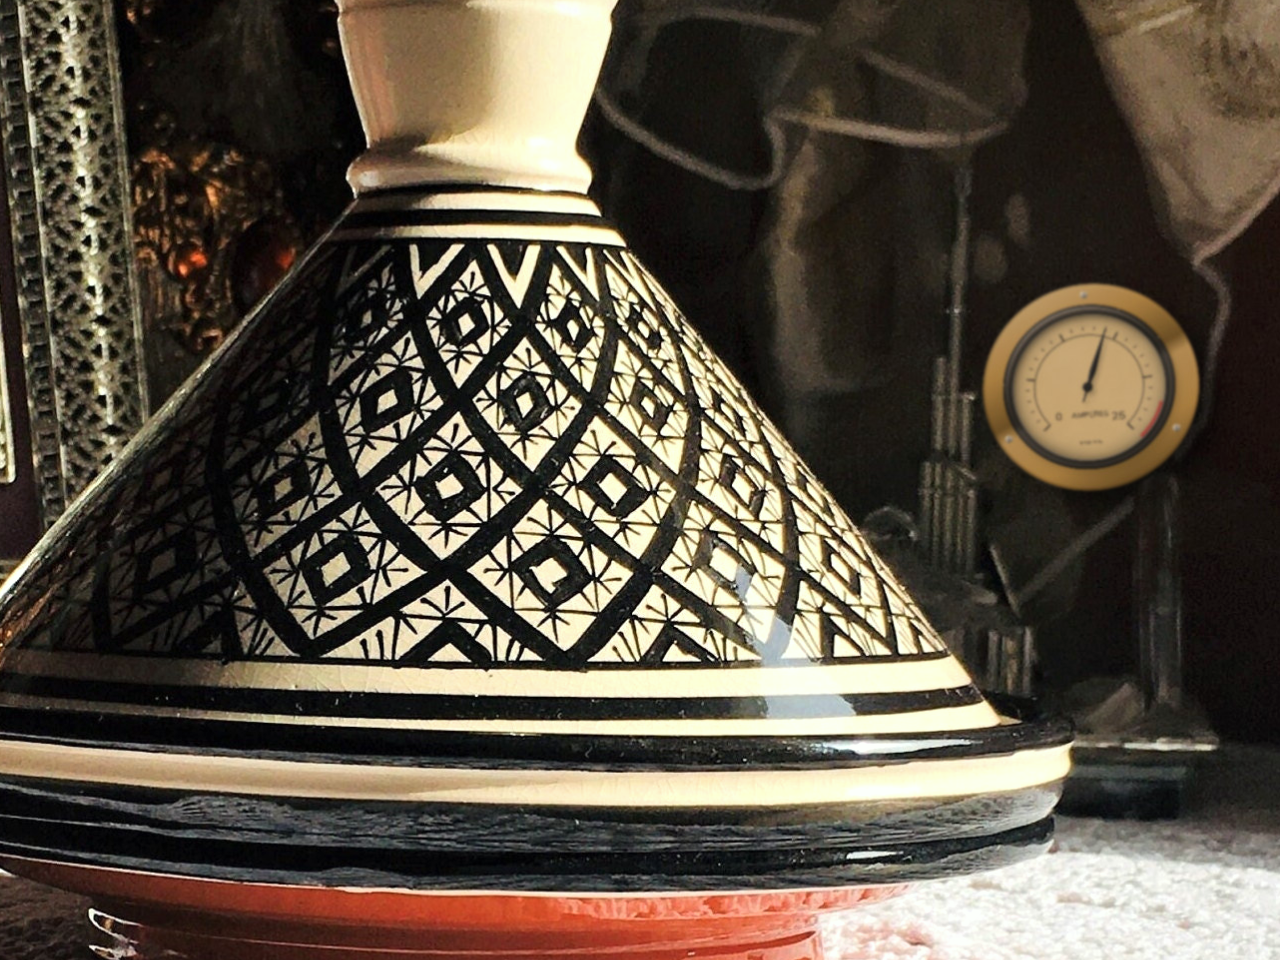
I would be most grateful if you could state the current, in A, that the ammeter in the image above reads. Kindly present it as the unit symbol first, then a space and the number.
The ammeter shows A 14
